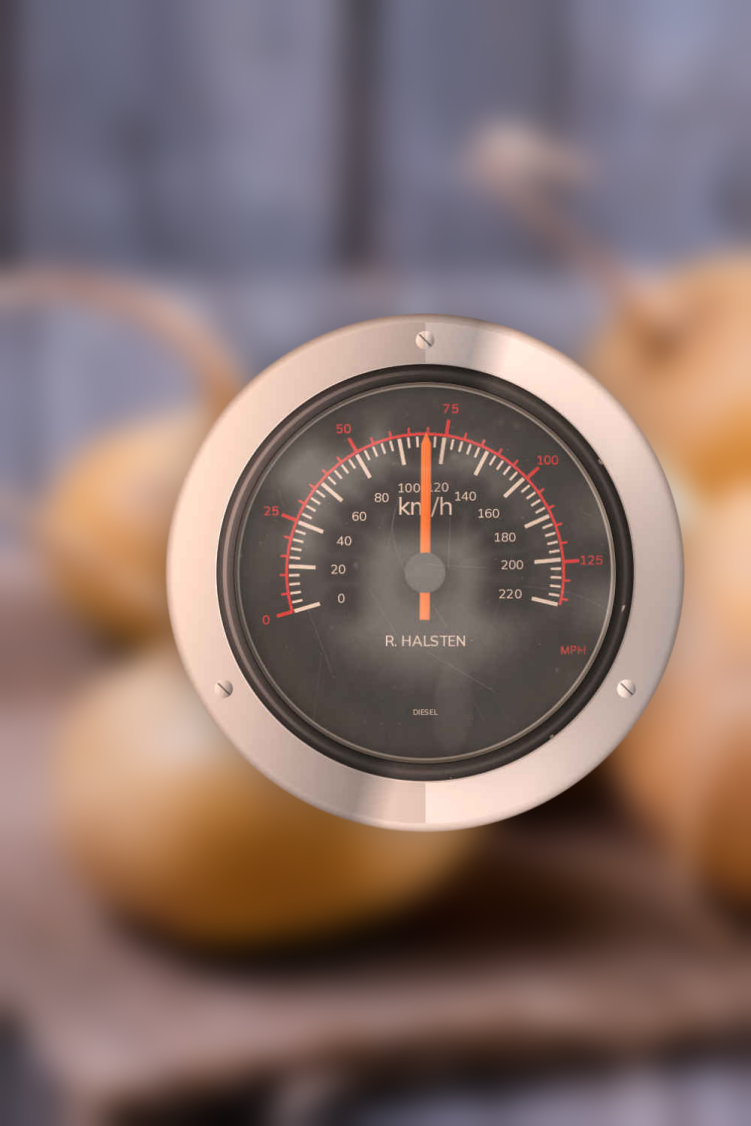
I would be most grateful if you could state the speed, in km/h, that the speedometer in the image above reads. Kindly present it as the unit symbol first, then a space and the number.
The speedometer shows km/h 112
